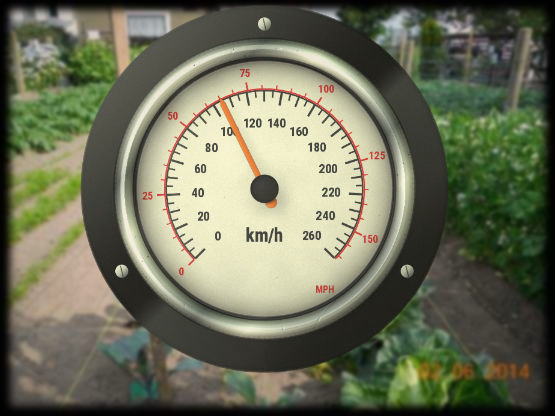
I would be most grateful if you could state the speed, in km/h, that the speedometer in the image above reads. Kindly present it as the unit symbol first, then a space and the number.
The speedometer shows km/h 105
